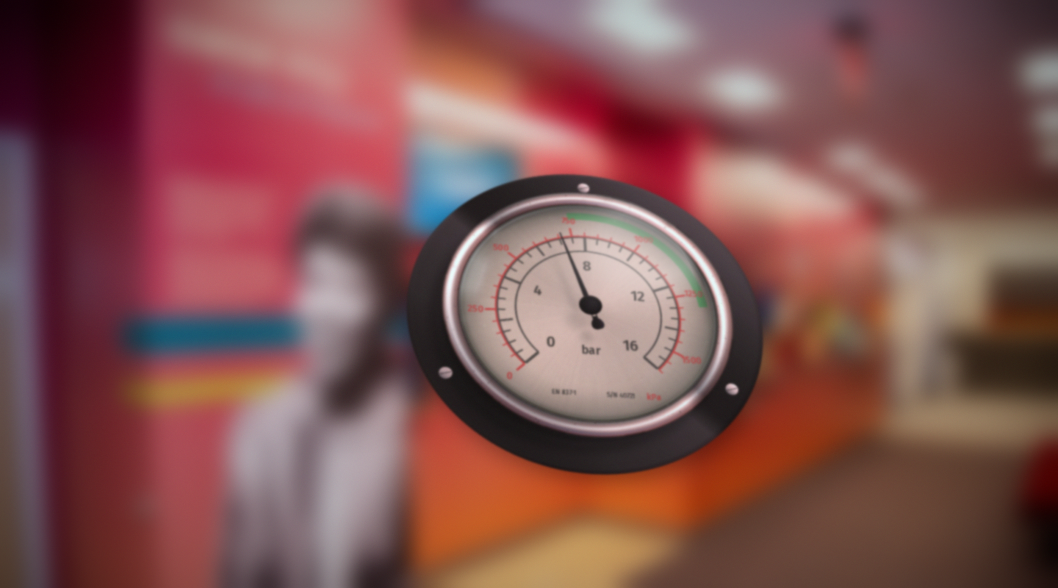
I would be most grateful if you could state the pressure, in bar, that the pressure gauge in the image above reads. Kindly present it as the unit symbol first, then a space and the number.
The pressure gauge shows bar 7
